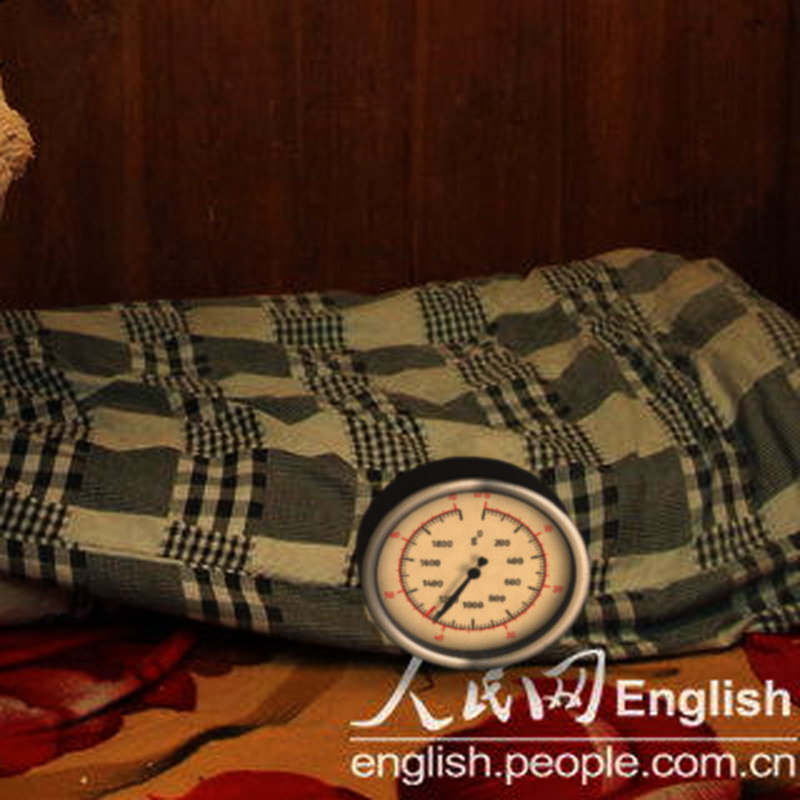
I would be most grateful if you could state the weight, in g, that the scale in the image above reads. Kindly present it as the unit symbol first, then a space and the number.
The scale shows g 1200
